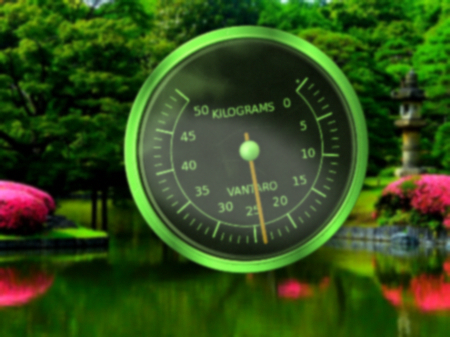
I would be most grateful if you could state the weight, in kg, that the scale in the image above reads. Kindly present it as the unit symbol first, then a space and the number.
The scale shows kg 24
